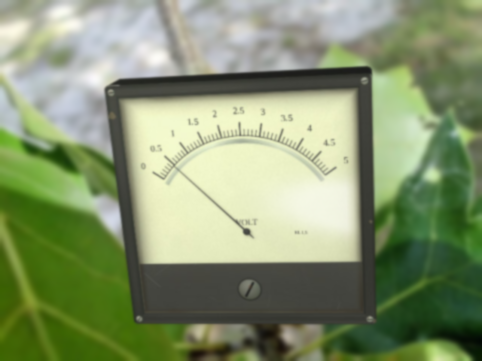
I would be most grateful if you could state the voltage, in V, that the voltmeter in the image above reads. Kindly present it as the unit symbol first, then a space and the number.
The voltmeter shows V 0.5
